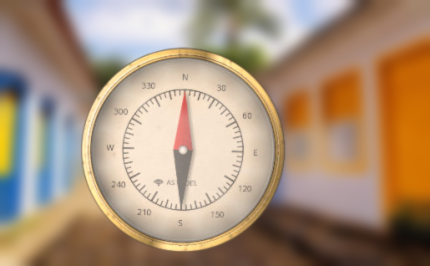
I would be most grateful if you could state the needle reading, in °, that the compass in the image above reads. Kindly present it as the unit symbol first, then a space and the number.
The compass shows ° 0
